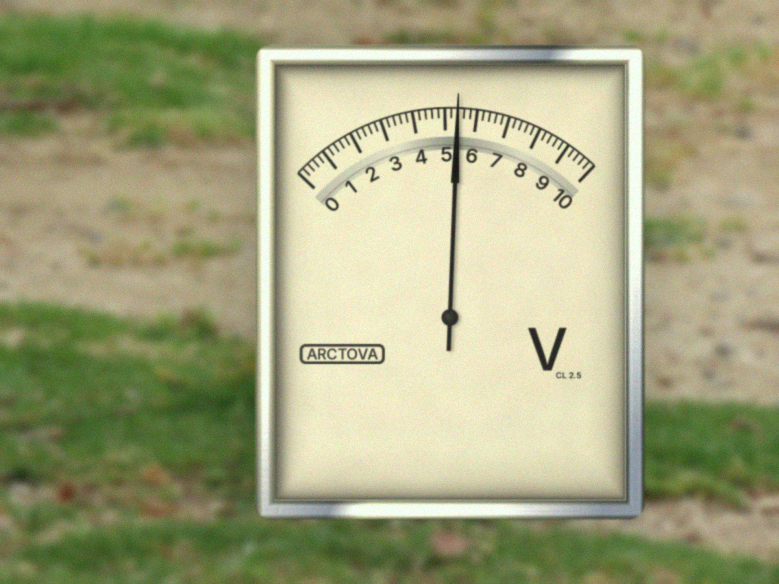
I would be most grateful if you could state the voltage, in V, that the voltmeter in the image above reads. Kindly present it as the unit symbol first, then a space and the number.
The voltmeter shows V 5.4
